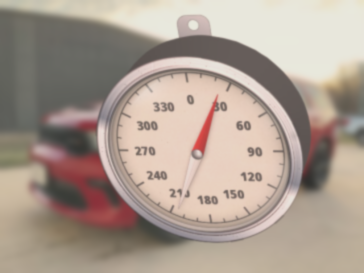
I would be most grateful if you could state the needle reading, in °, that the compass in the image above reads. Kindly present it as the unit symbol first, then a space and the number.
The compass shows ° 25
